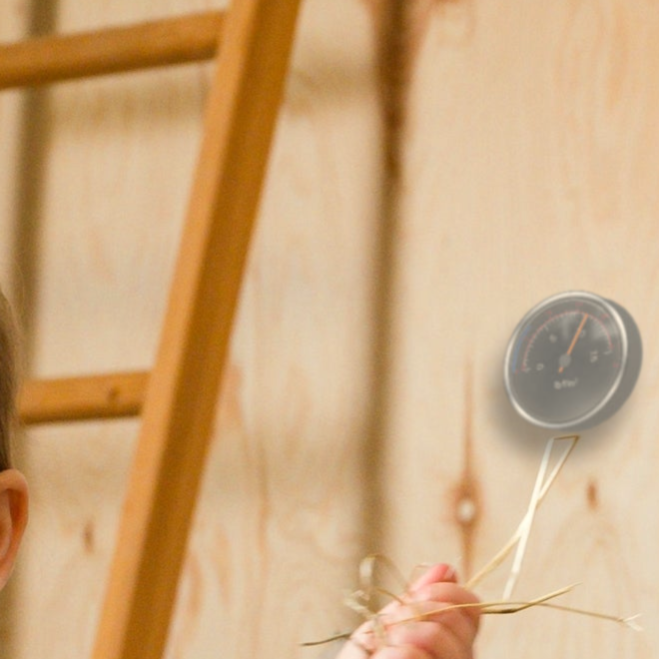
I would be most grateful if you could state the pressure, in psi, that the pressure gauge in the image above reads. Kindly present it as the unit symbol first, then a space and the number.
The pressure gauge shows psi 10
